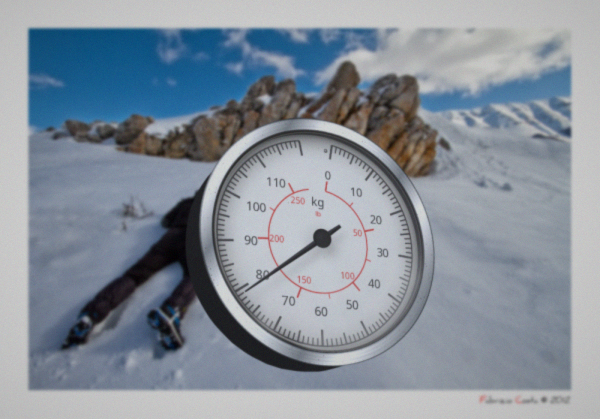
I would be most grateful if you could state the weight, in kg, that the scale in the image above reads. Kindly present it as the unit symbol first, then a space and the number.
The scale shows kg 79
